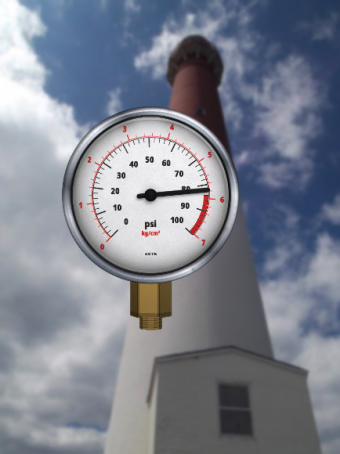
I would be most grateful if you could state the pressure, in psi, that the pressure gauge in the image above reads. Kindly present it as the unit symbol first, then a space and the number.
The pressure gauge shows psi 82
